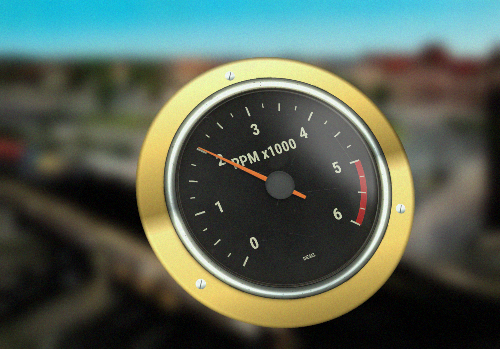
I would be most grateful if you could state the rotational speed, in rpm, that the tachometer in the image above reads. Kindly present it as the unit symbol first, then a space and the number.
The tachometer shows rpm 2000
